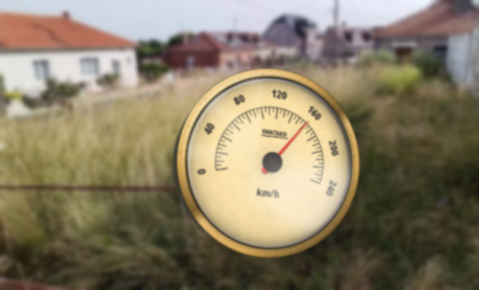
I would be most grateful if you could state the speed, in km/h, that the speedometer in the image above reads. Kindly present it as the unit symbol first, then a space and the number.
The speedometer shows km/h 160
